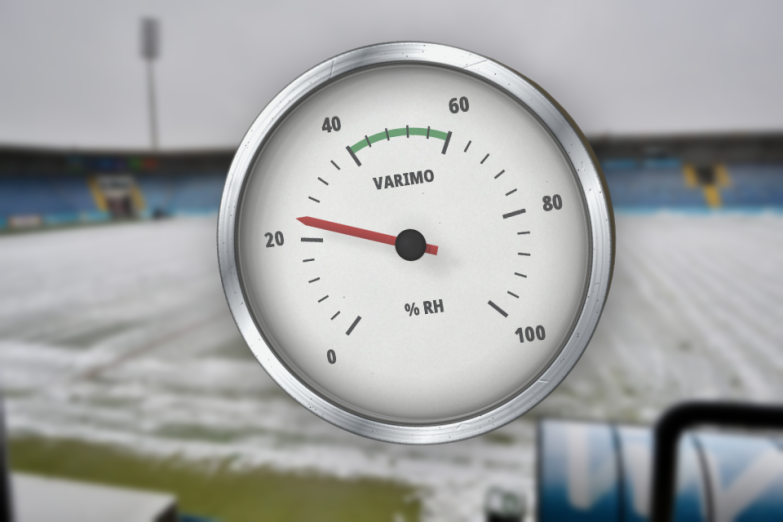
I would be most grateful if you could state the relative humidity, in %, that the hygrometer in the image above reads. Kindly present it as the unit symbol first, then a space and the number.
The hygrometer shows % 24
